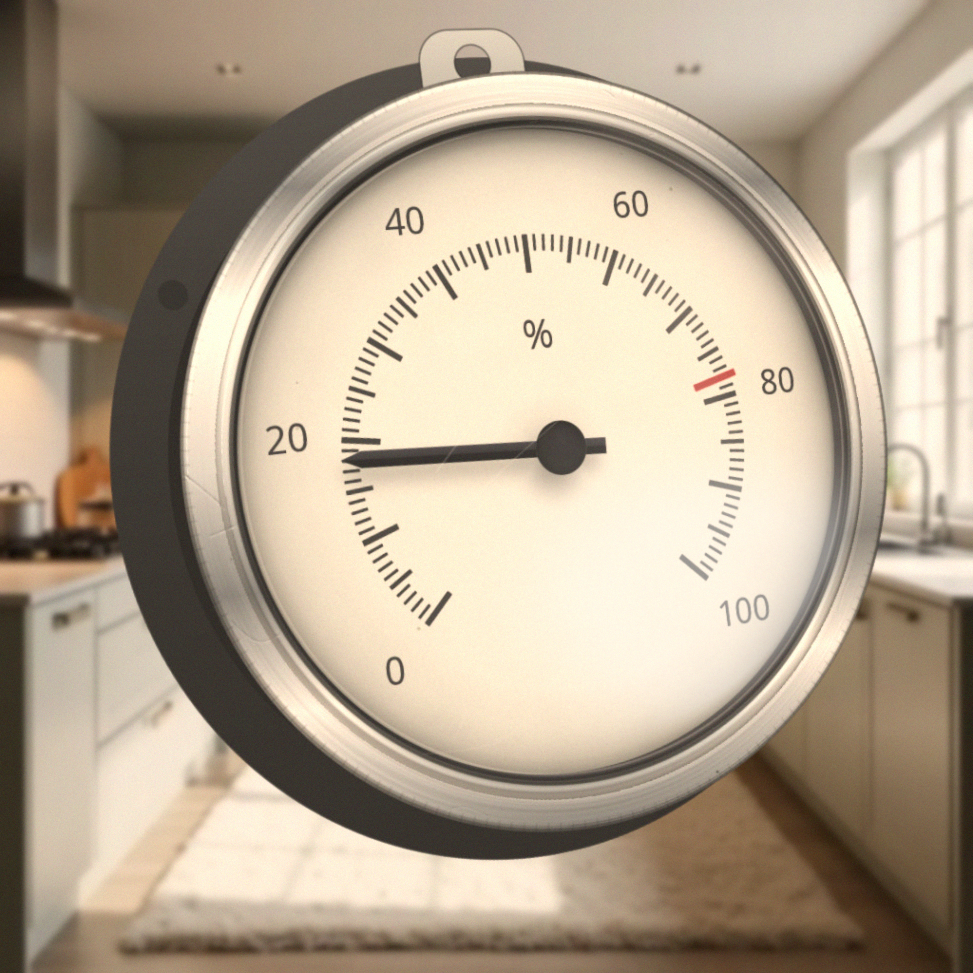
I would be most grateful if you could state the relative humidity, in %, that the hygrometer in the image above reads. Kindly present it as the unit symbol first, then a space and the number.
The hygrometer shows % 18
